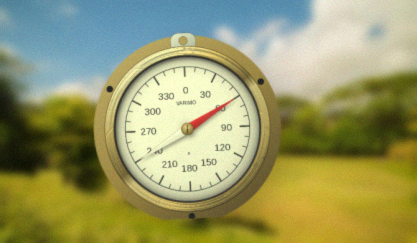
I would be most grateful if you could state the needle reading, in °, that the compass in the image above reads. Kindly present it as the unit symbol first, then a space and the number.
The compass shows ° 60
